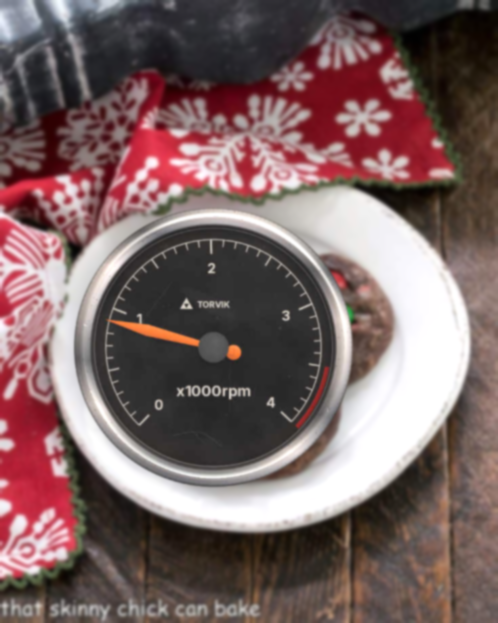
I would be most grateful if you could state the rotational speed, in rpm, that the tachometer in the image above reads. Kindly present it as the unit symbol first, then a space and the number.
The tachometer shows rpm 900
